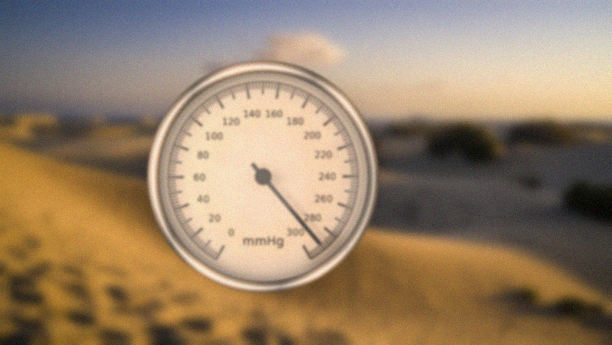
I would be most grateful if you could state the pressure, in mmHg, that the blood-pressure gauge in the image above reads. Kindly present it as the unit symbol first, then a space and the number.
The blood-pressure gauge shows mmHg 290
